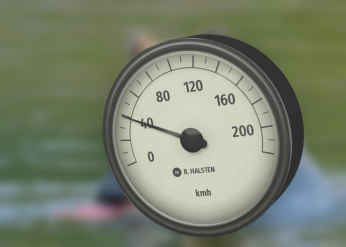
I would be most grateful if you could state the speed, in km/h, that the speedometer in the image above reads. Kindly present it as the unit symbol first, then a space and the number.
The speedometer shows km/h 40
